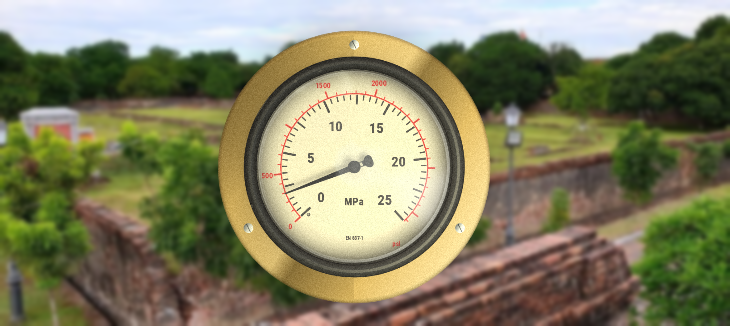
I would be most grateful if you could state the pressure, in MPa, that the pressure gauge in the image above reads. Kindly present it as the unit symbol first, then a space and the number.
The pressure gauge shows MPa 2
